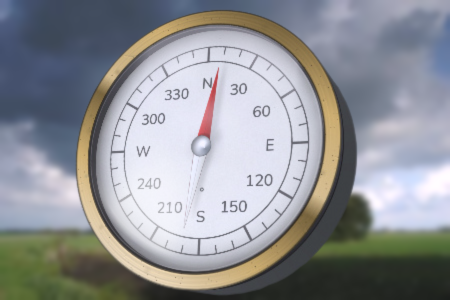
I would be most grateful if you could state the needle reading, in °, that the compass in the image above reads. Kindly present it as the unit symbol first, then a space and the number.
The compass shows ° 10
